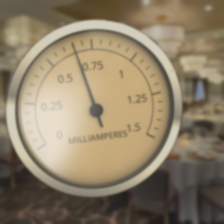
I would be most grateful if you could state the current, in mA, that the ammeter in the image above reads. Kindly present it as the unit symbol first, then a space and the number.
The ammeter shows mA 0.65
